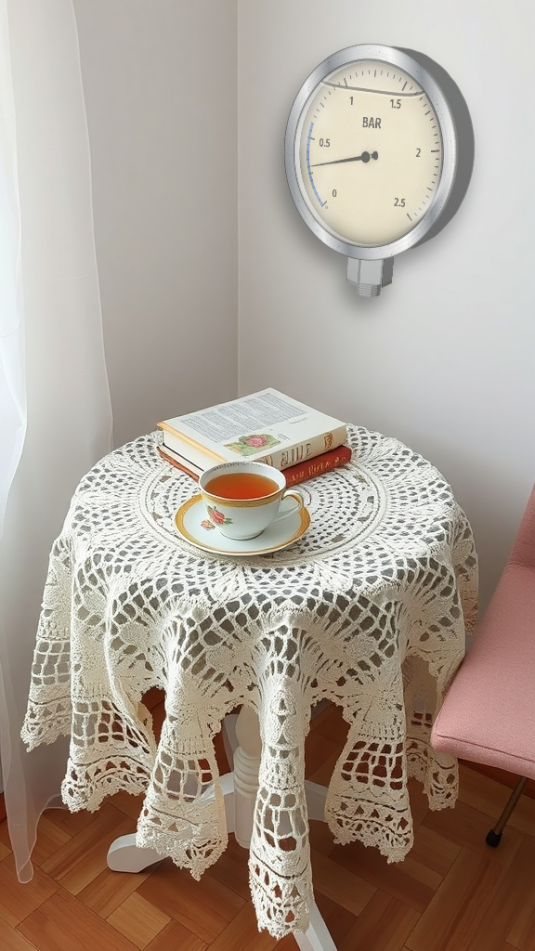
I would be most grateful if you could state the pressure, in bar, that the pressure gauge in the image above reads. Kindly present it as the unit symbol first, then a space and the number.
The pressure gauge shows bar 0.3
